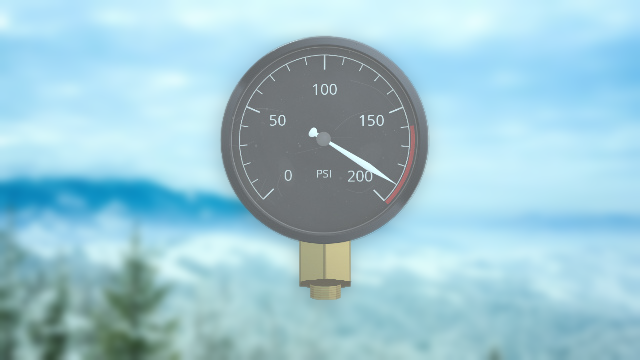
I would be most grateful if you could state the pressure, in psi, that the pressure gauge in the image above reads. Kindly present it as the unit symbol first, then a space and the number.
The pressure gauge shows psi 190
